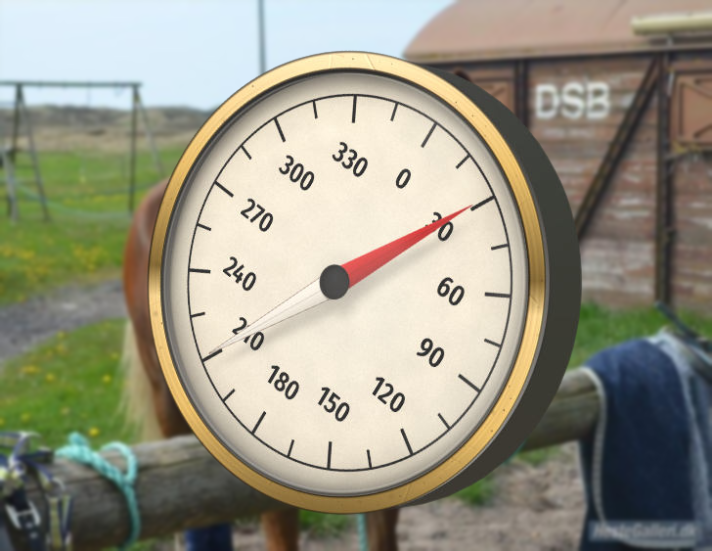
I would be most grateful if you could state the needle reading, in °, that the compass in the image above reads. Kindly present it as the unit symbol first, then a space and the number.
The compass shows ° 30
